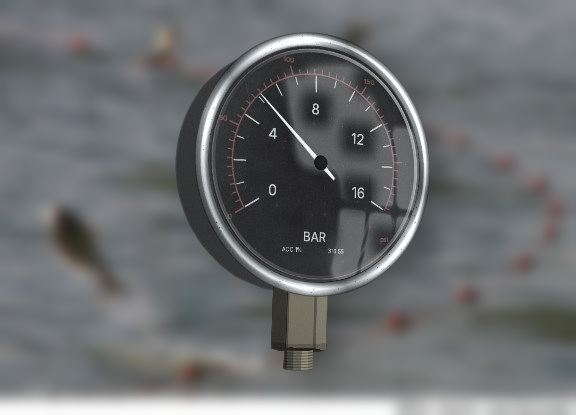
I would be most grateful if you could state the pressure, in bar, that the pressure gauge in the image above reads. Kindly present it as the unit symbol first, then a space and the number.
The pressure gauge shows bar 5
